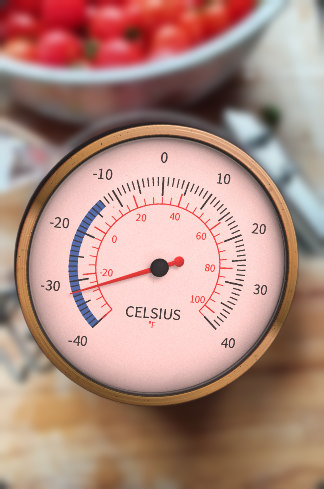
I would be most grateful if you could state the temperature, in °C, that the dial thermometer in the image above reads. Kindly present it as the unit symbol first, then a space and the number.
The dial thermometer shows °C -32
